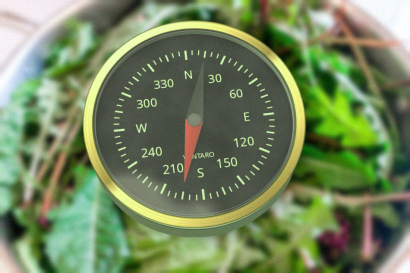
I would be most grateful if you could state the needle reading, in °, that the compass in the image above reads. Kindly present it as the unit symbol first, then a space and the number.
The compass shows ° 195
